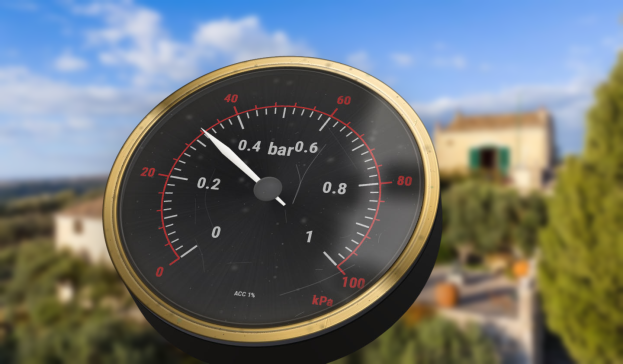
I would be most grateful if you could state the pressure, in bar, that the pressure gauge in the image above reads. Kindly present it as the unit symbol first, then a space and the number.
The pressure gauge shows bar 0.32
